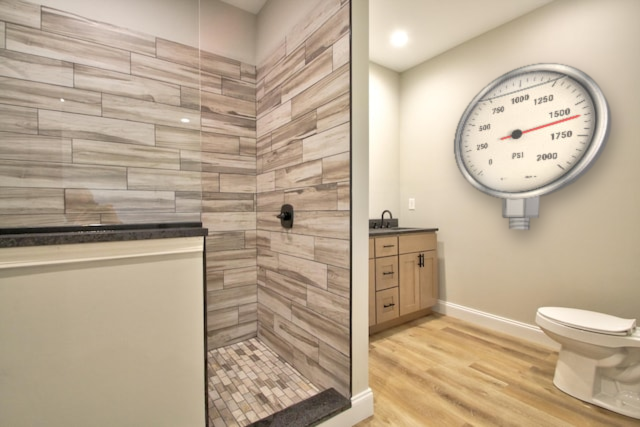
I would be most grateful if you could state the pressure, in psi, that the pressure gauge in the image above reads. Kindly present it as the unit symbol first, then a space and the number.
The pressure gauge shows psi 1600
